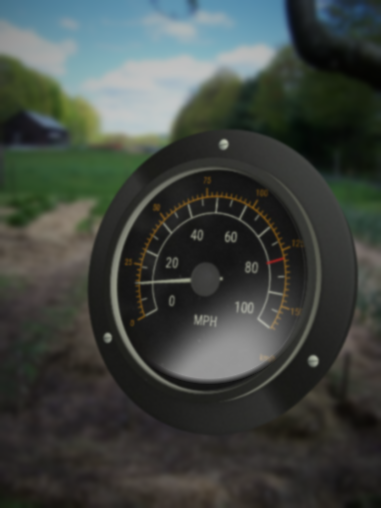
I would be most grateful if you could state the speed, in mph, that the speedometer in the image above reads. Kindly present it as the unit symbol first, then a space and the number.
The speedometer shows mph 10
